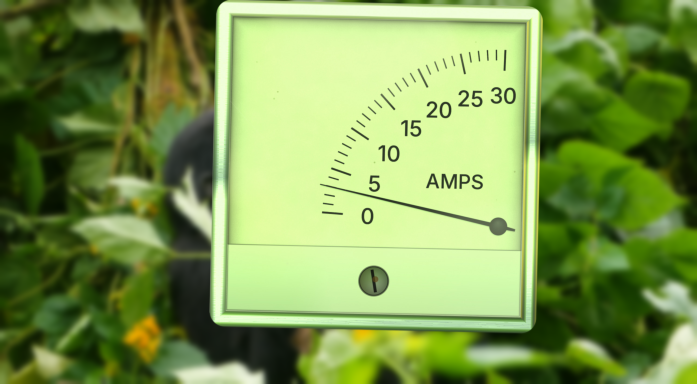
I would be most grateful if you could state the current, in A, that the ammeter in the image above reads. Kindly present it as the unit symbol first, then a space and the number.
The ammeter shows A 3
